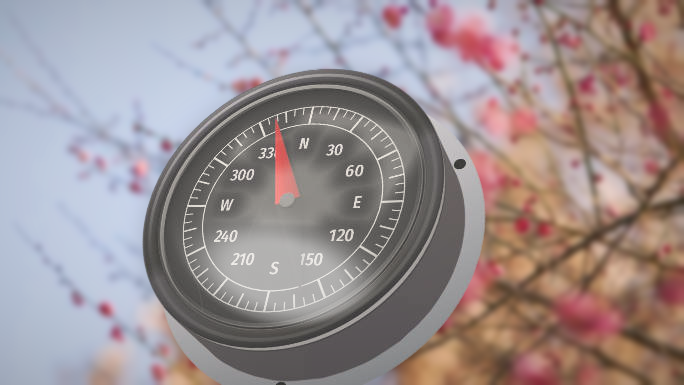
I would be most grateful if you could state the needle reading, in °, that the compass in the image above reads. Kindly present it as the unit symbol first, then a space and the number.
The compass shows ° 340
